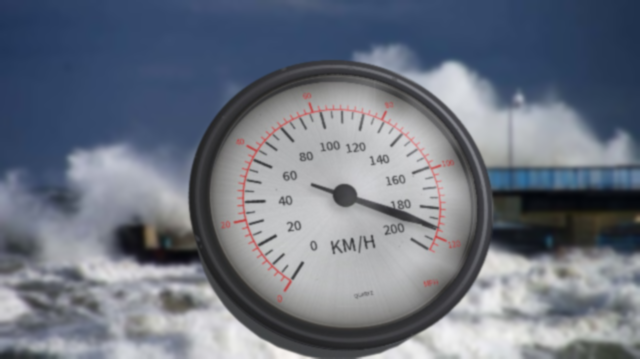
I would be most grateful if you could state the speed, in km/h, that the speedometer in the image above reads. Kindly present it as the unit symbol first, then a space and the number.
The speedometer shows km/h 190
